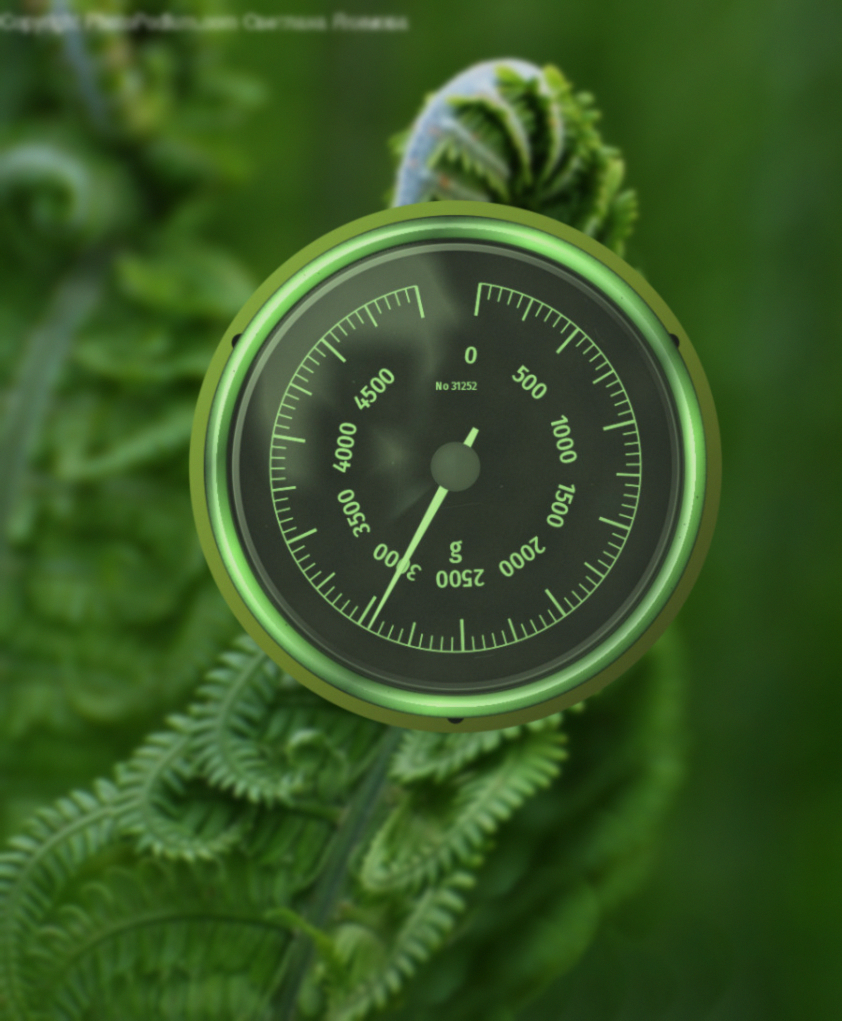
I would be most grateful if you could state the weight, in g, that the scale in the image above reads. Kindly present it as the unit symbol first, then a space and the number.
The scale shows g 2950
